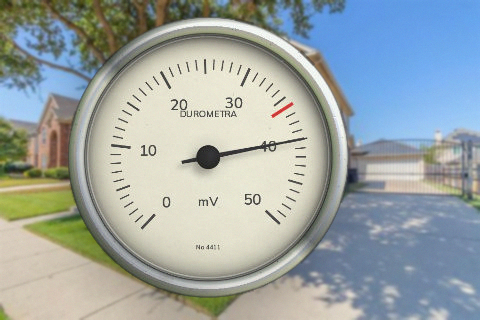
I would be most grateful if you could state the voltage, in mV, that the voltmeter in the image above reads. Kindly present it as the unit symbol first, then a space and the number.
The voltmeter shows mV 40
